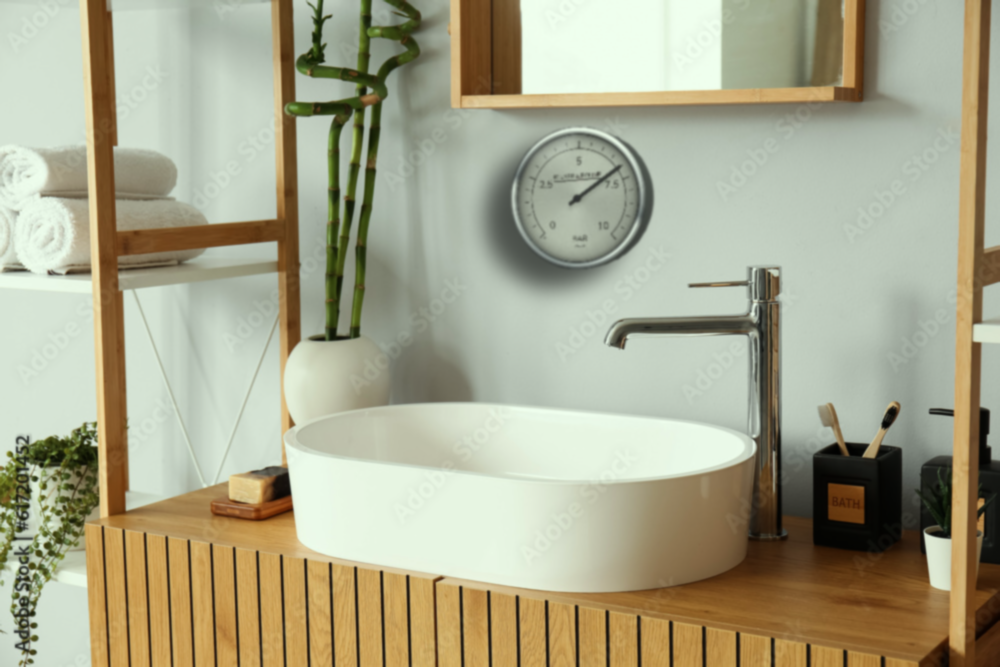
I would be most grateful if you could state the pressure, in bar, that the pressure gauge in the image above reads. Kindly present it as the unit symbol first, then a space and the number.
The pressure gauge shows bar 7
